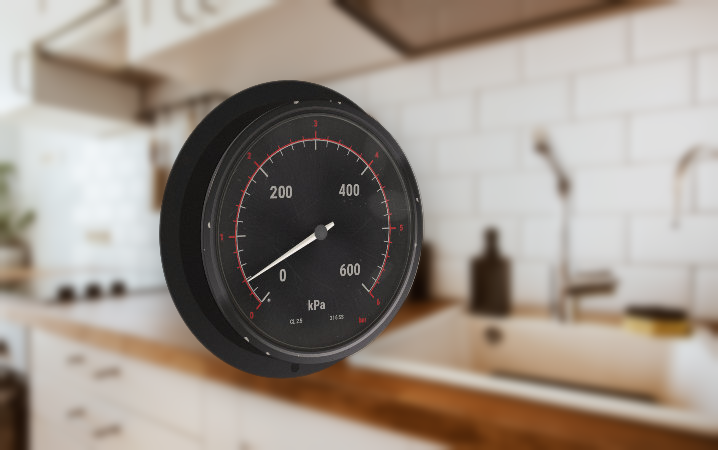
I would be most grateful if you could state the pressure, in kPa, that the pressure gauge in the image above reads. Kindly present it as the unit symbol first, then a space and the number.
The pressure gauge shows kPa 40
